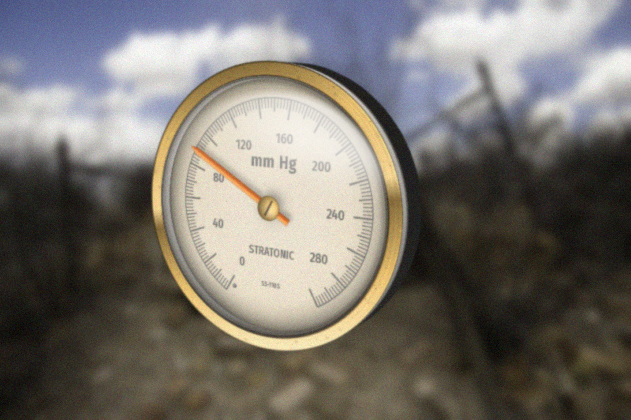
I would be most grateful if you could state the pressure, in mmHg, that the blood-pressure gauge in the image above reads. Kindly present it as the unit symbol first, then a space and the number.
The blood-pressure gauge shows mmHg 90
